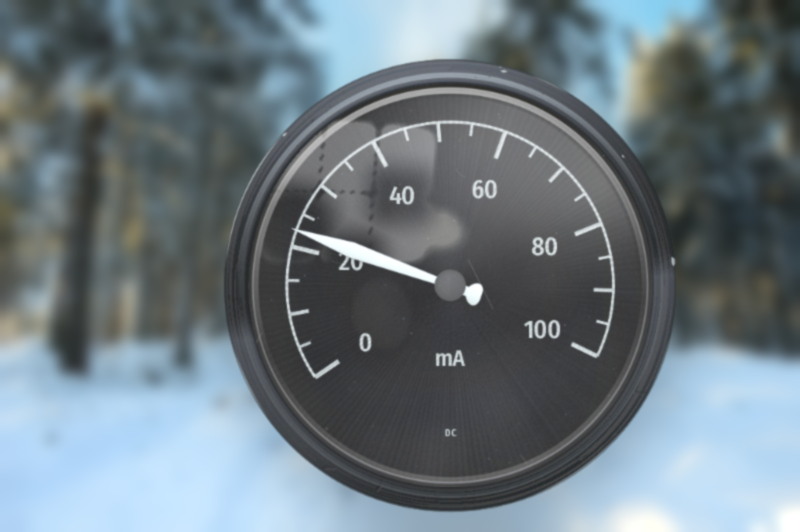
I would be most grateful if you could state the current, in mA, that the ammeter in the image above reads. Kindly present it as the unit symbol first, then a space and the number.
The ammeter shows mA 22.5
